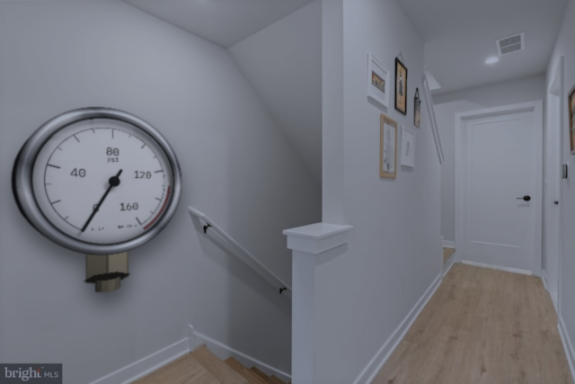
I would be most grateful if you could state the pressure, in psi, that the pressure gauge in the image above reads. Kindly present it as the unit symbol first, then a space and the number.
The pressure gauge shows psi 0
